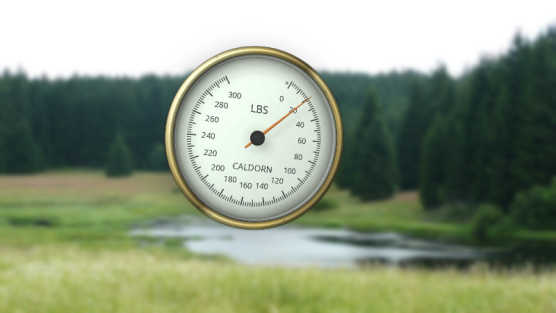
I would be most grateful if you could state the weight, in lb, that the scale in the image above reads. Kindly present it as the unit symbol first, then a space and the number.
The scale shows lb 20
